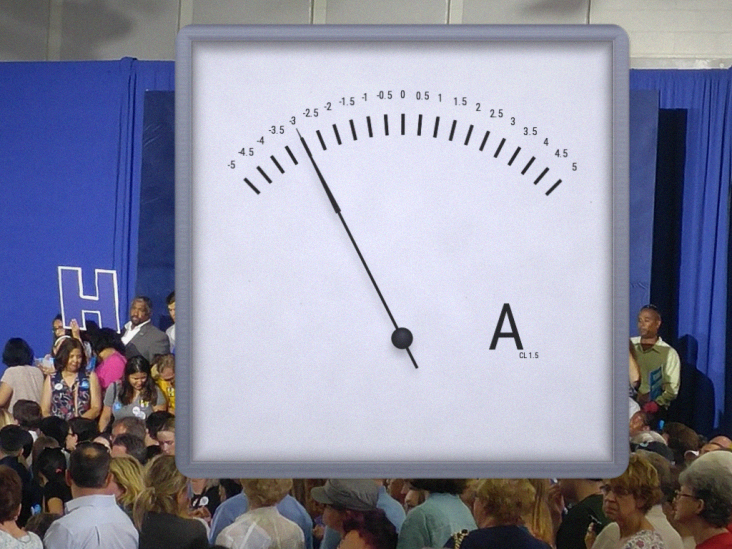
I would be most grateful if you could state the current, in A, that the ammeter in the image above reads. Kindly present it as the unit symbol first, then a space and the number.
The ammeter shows A -3
